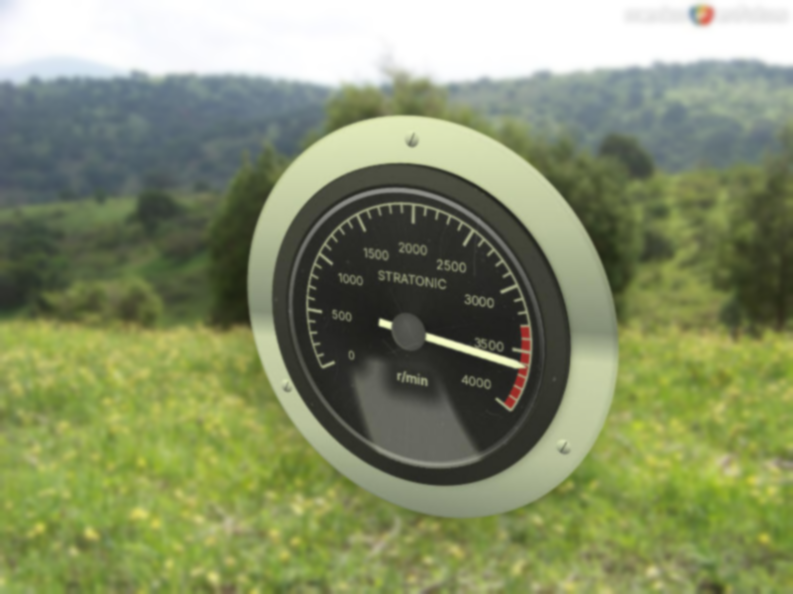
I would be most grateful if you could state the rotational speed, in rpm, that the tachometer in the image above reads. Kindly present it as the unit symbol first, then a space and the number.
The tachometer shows rpm 3600
